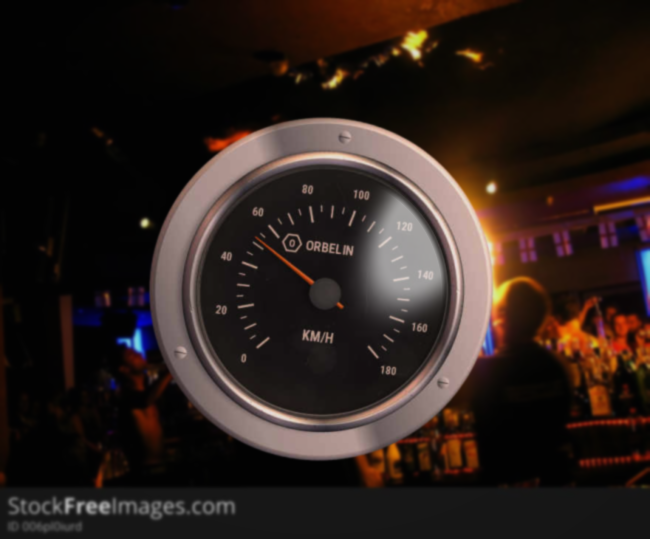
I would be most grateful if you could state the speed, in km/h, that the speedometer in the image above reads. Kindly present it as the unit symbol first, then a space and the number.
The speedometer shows km/h 52.5
